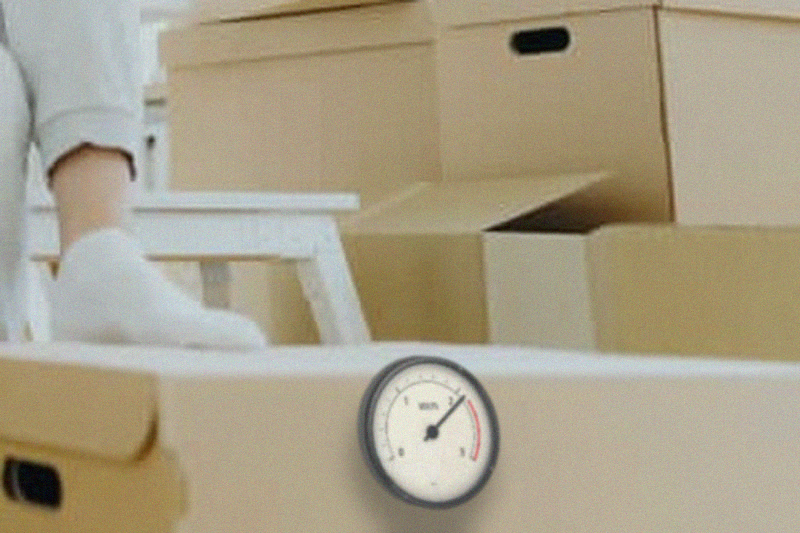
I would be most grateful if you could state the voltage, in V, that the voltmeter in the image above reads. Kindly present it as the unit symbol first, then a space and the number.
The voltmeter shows V 2.1
